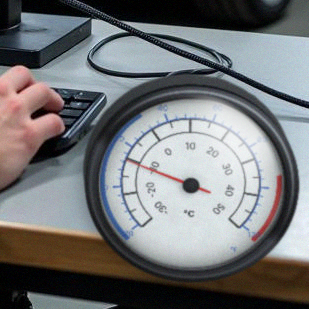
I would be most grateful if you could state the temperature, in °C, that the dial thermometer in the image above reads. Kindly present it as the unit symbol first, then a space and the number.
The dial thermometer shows °C -10
